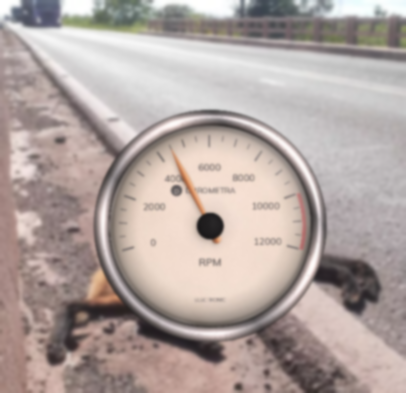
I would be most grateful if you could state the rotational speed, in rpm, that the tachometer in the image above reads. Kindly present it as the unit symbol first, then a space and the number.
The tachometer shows rpm 4500
